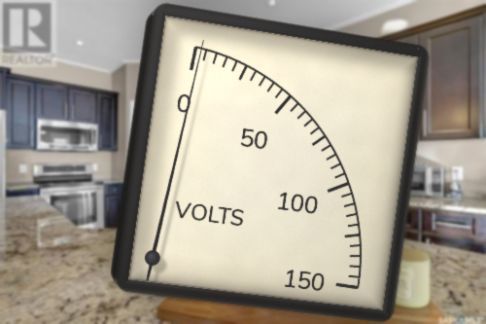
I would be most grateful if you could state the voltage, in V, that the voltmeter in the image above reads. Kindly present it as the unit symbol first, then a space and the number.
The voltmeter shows V 2.5
